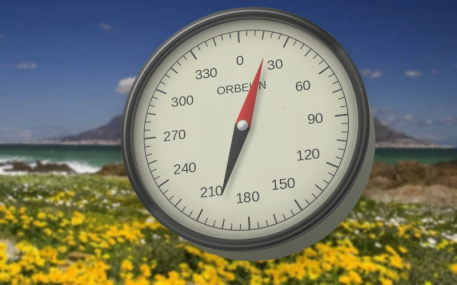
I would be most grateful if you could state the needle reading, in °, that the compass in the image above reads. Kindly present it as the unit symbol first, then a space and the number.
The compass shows ° 20
